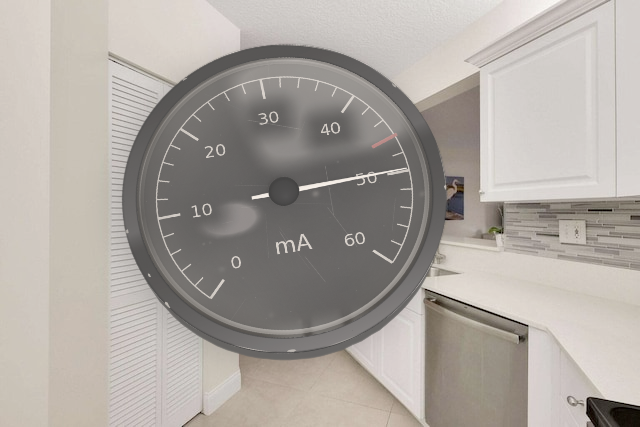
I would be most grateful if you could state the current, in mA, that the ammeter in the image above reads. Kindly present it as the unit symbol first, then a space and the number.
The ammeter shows mA 50
